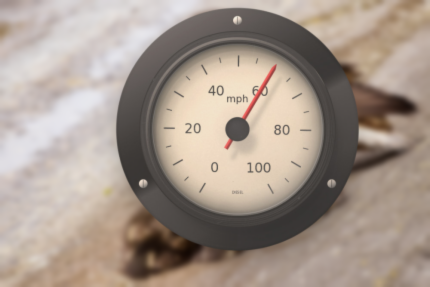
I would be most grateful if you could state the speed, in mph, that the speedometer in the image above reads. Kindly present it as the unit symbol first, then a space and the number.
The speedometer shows mph 60
